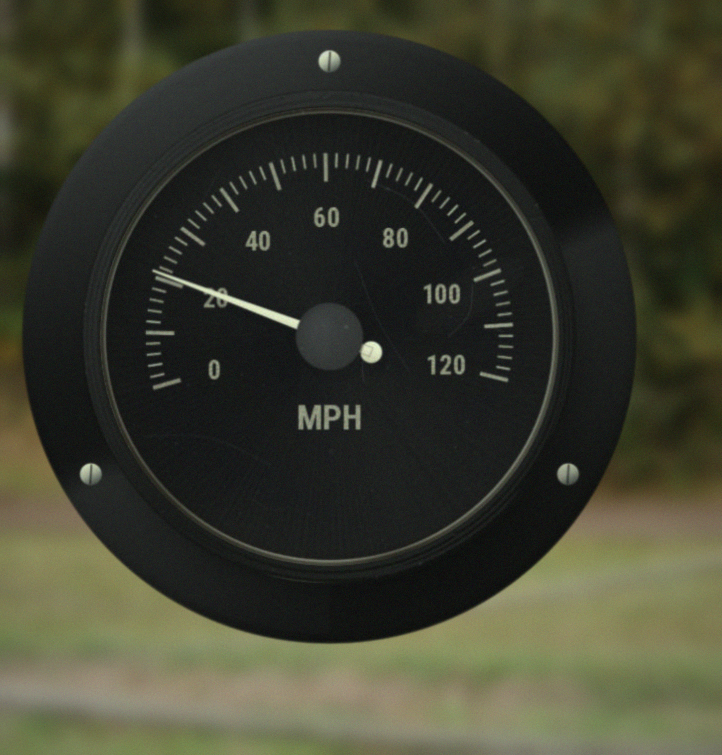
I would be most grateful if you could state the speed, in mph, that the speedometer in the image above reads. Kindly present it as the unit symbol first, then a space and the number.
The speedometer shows mph 21
